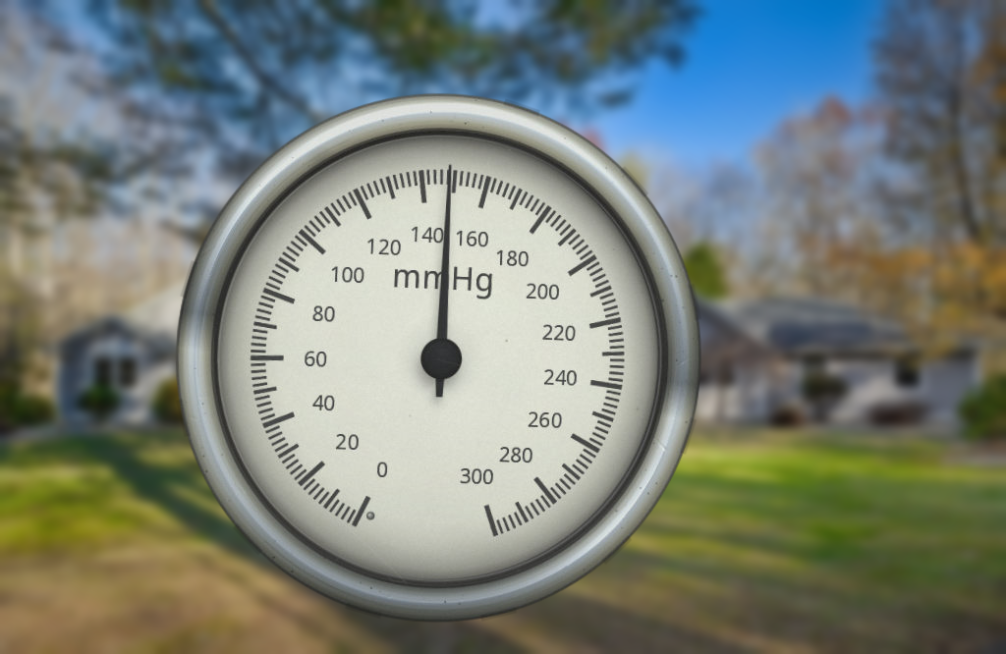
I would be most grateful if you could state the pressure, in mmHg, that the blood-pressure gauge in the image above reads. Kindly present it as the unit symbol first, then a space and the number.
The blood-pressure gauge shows mmHg 148
